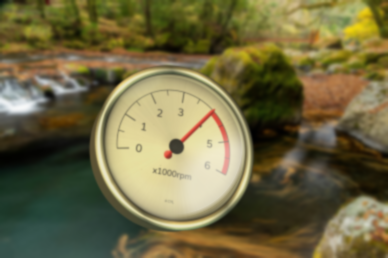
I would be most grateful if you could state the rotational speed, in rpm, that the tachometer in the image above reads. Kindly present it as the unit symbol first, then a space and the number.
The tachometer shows rpm 4000
